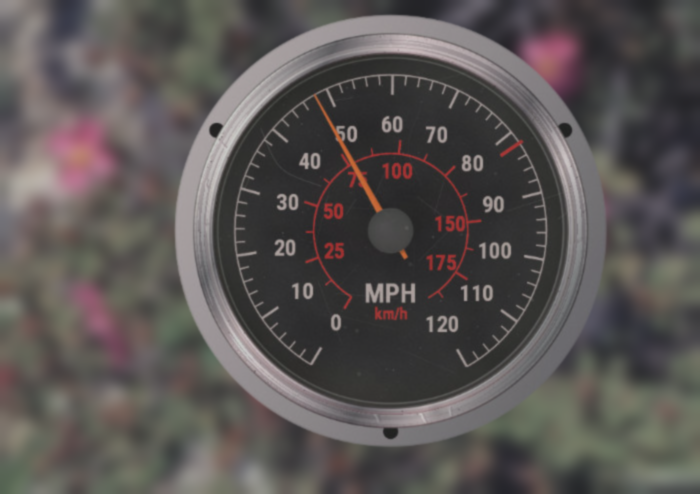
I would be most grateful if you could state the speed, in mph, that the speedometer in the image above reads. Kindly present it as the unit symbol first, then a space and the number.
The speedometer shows mph 48
